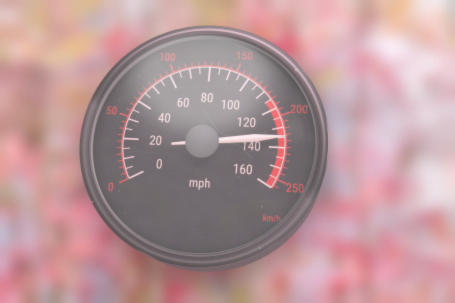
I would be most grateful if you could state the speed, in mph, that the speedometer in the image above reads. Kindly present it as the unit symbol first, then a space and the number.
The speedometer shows mph 135
